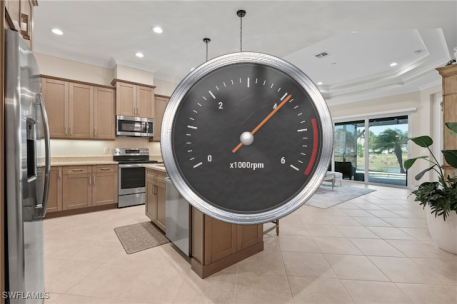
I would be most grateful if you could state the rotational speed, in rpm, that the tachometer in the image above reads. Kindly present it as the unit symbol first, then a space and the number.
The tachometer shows rpm 4100
